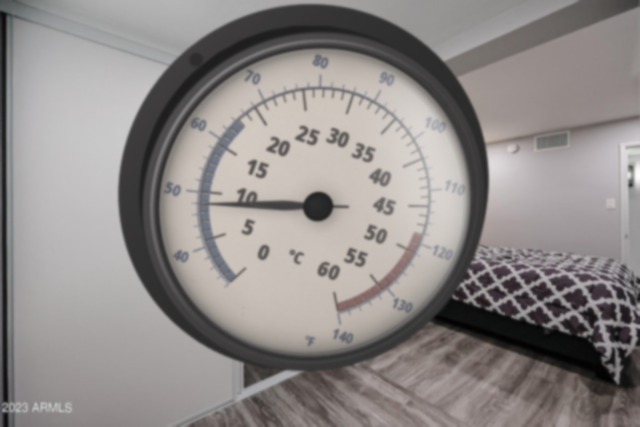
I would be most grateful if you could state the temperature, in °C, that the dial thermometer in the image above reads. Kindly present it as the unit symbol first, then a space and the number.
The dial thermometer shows °C 9
